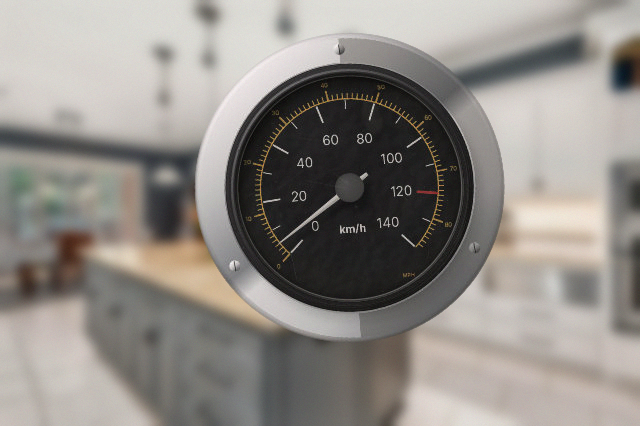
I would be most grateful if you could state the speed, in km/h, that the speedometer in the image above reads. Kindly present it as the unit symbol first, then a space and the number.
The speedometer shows km/h 5
